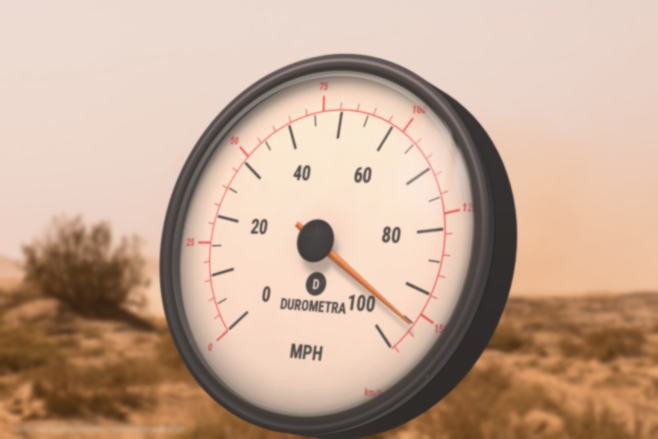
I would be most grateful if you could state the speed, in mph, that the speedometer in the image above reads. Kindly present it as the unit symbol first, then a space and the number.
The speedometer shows mph 95
